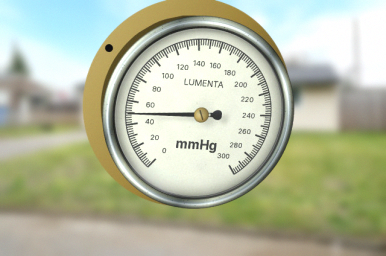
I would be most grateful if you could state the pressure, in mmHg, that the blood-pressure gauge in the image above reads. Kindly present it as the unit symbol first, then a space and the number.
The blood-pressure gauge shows mmHg 50
